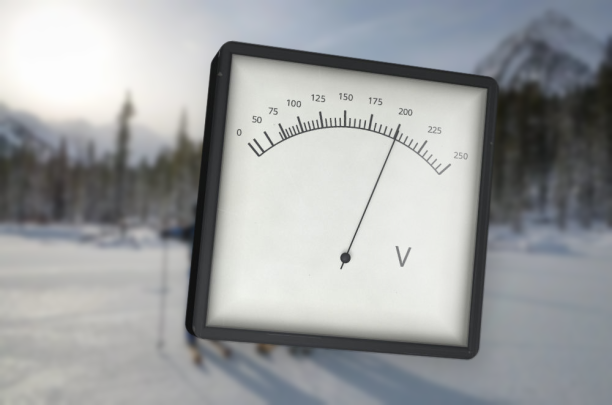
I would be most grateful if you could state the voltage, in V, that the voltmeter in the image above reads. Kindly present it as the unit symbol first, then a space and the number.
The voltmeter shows V 200
